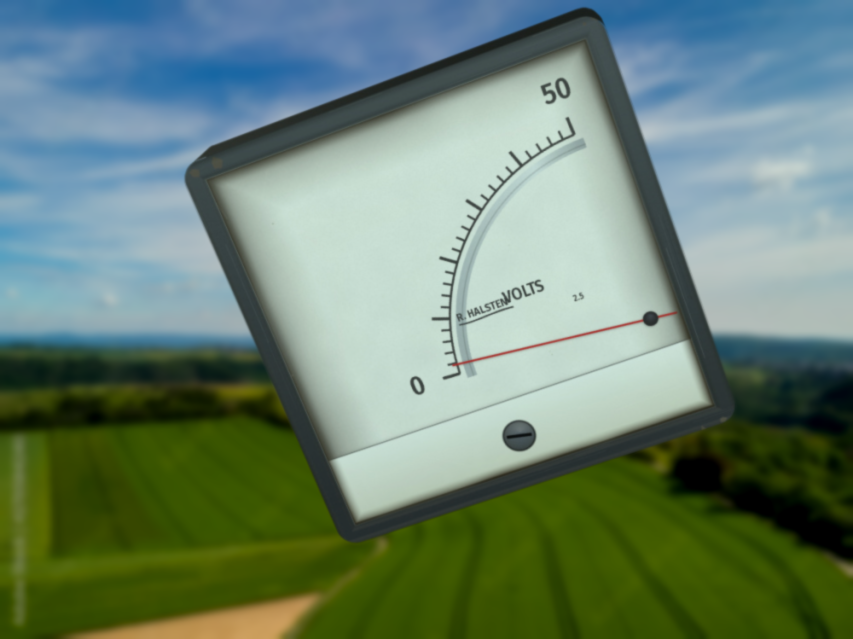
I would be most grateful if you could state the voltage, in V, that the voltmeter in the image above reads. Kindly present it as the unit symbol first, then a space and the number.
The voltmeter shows V 2
